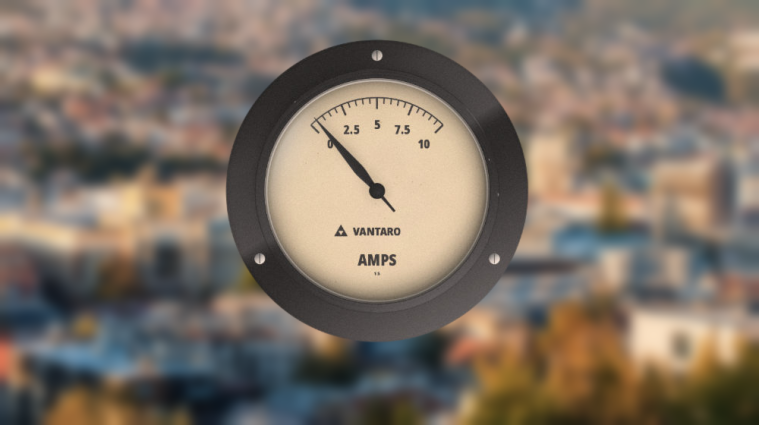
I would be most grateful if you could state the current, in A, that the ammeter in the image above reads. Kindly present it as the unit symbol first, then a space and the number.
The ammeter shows A 0.5
